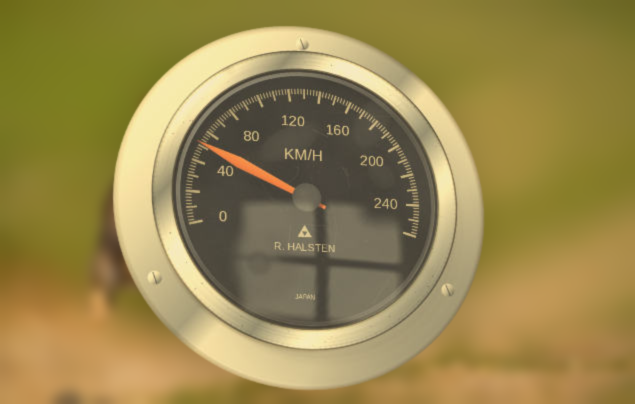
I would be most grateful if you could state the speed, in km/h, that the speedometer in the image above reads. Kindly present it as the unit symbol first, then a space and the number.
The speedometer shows km/h 50
